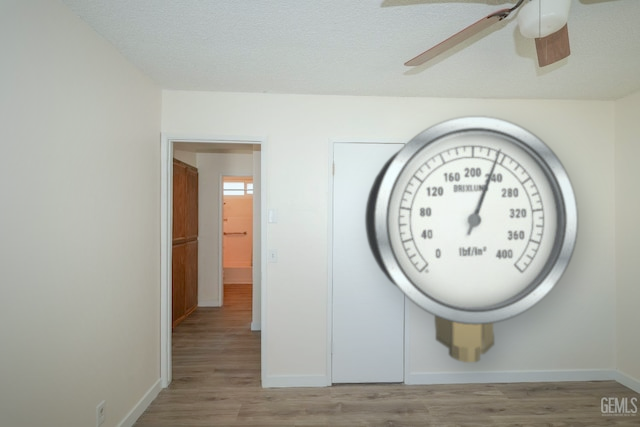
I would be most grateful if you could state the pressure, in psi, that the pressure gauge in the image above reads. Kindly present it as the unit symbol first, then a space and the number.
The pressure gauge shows psi 230
